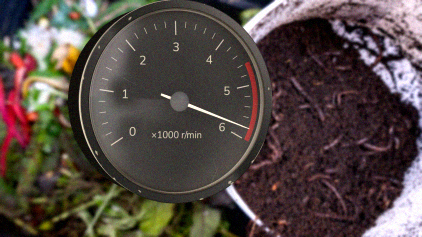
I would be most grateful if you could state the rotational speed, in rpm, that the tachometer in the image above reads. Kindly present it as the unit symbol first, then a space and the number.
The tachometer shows rpm 5800
